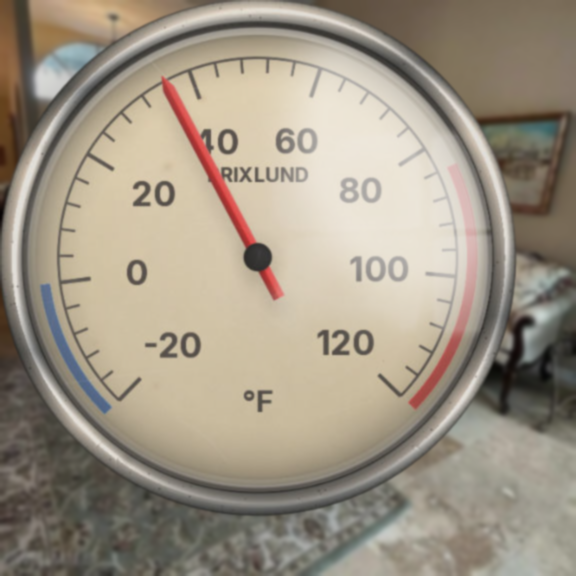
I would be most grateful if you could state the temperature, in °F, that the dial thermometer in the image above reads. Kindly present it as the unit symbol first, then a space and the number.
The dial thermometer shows °F 36
